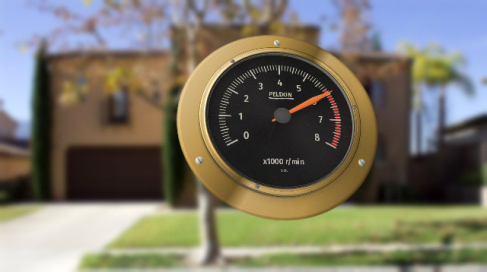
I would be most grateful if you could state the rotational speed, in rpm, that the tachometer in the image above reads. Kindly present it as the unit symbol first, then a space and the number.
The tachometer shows rpm 6000
